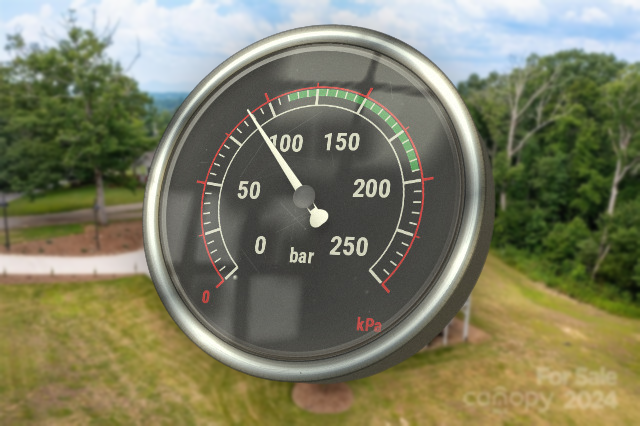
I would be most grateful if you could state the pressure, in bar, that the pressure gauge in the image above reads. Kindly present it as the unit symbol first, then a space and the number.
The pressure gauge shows bar 90
